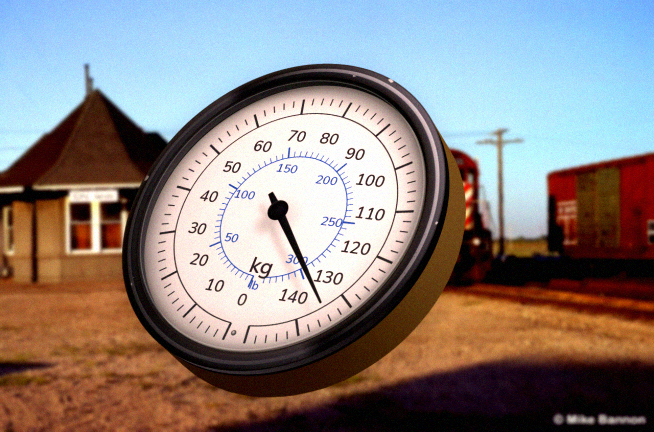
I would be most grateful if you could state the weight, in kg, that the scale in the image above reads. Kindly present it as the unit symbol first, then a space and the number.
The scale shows kg 134
